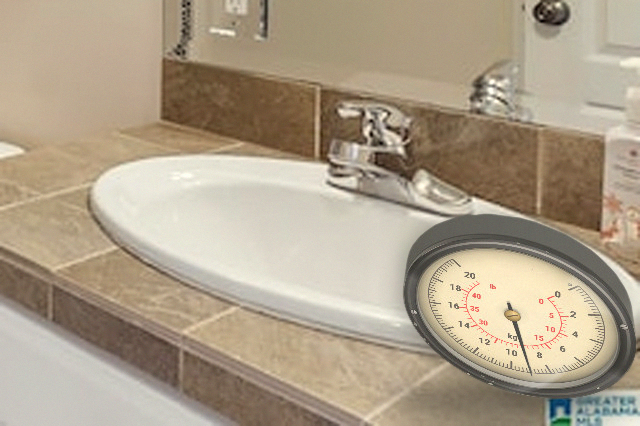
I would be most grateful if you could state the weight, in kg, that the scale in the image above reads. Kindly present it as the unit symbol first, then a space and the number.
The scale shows kg 9
